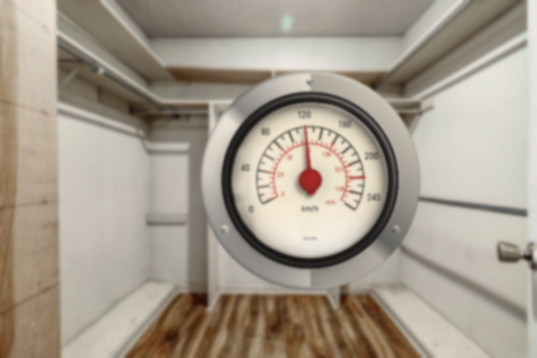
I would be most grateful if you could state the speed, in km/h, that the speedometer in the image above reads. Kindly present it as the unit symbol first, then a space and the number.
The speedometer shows km/h 120
